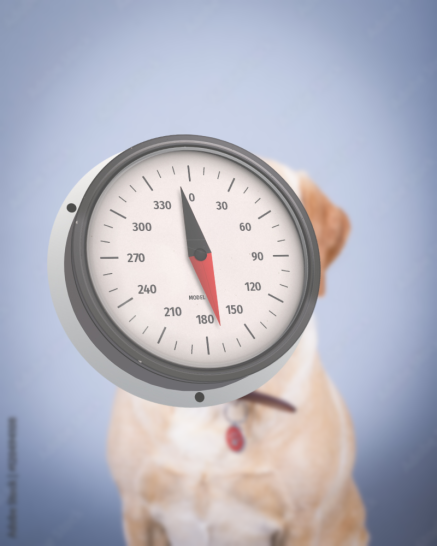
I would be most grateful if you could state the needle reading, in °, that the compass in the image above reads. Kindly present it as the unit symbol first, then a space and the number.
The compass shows ° 170
